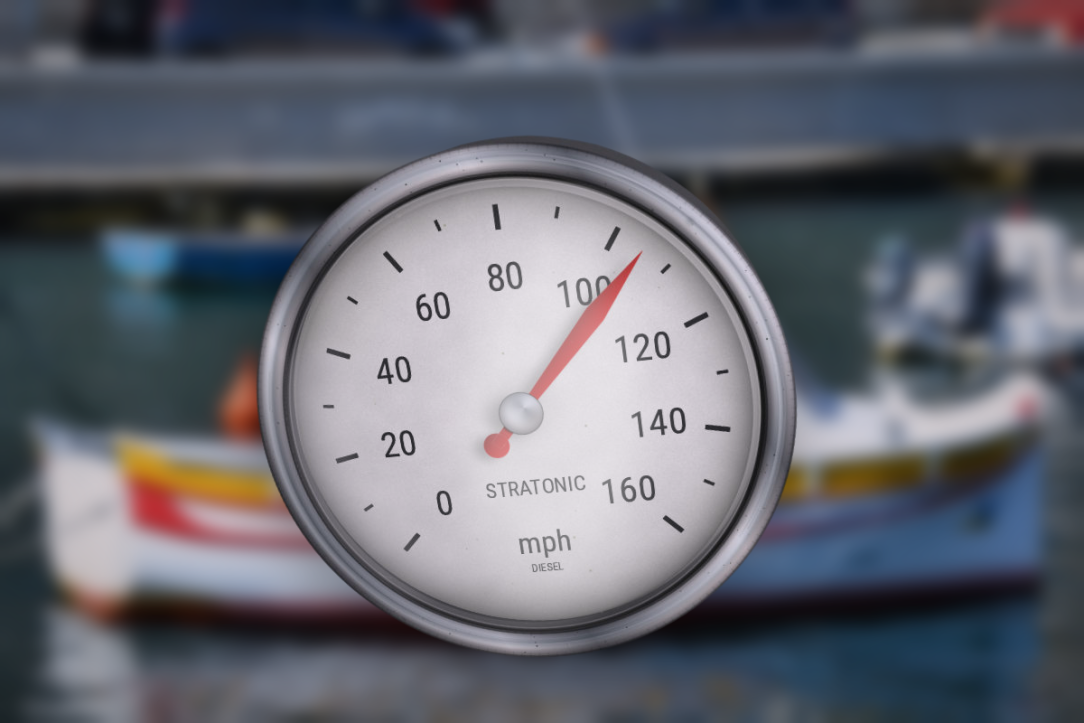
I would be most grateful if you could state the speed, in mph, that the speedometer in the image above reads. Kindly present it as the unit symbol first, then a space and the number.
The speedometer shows mph 105
